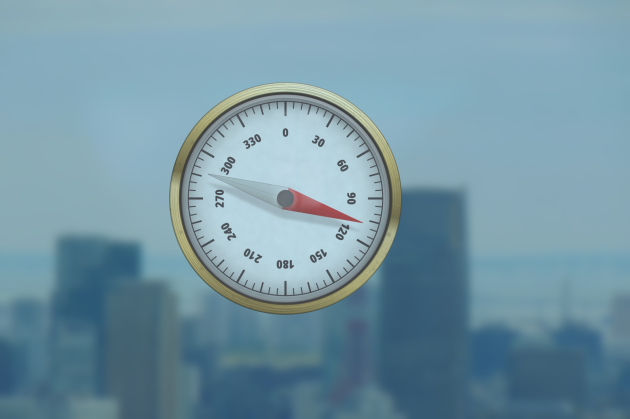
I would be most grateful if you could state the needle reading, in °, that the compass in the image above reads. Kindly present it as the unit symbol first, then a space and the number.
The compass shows ° 107.5
